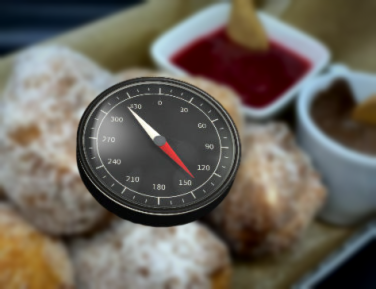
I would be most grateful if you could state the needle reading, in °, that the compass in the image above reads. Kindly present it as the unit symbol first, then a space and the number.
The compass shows ° 140
